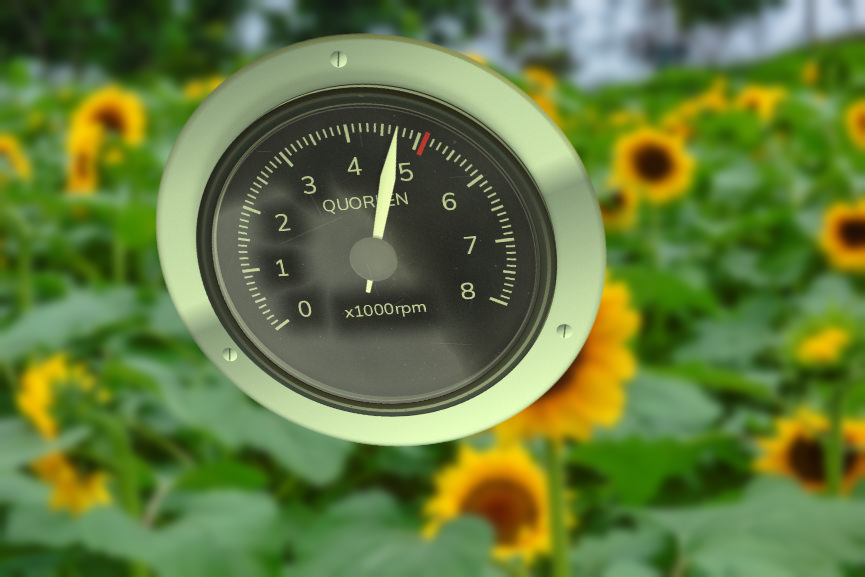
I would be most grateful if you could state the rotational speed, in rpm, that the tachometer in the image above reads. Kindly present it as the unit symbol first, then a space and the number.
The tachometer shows rpm 4700
